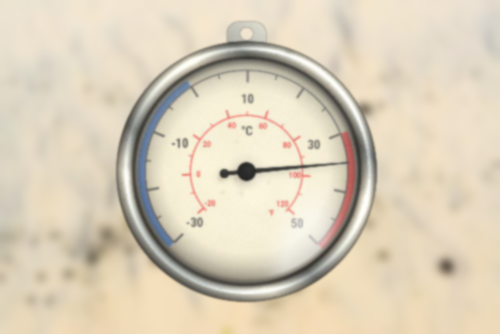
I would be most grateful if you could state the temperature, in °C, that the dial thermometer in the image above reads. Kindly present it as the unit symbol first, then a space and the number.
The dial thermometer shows °C 35
